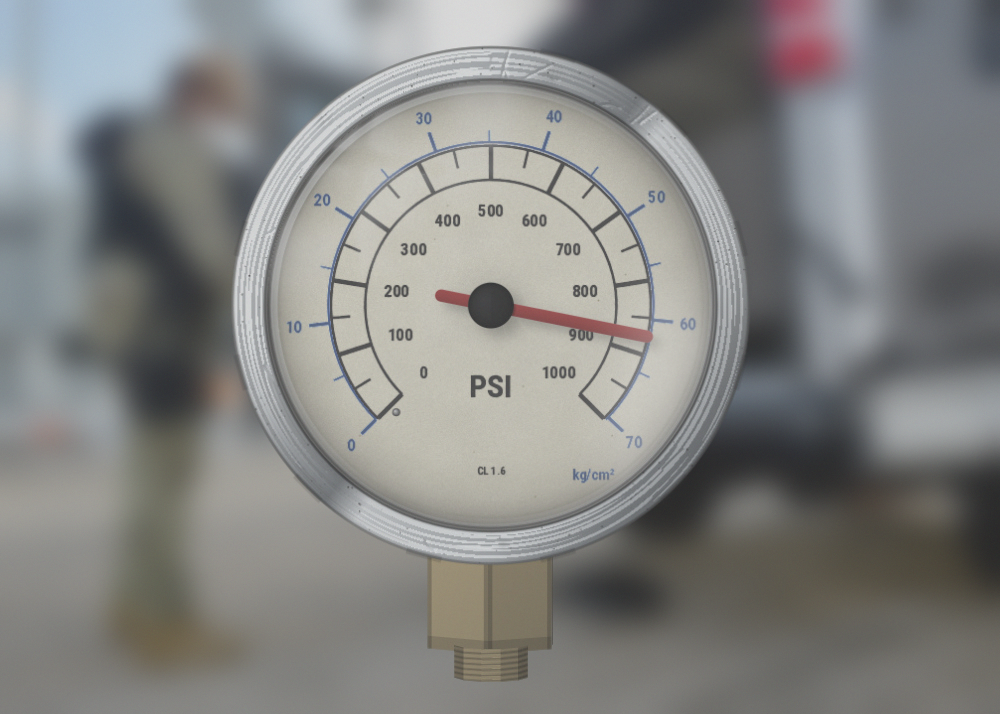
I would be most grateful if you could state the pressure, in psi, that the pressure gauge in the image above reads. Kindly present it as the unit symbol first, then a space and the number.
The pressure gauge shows psi 875
